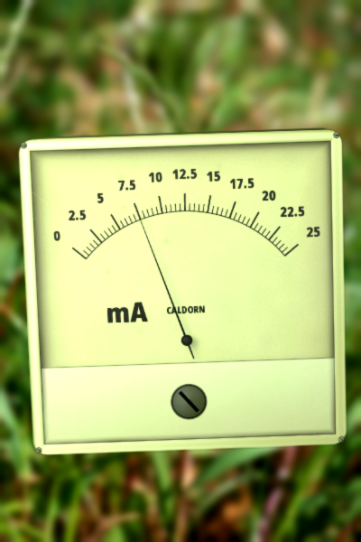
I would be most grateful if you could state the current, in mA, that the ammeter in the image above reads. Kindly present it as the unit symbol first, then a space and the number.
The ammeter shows mA 7.5
